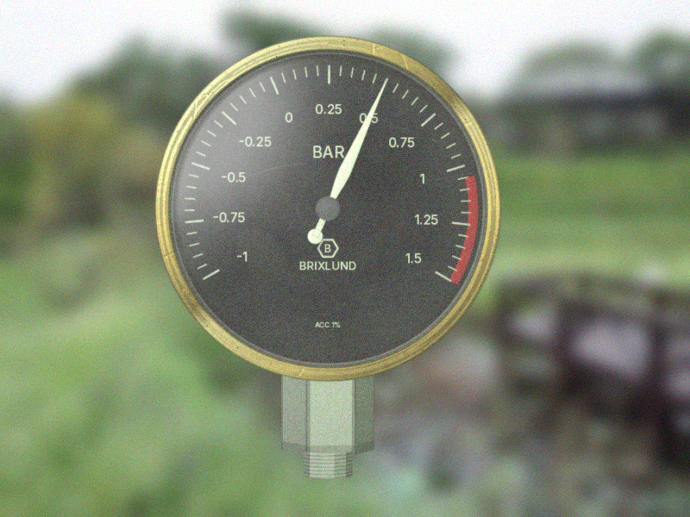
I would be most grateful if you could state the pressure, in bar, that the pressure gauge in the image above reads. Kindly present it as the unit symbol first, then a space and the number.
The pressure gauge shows bar 0.5
